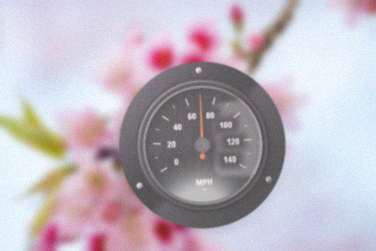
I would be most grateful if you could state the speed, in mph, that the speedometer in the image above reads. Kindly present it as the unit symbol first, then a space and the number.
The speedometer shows mph 70
